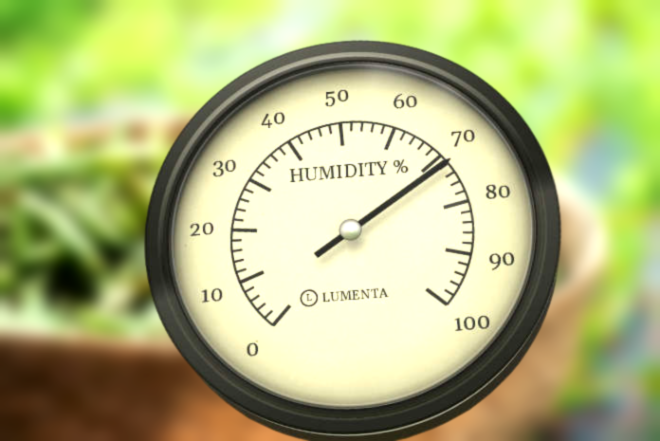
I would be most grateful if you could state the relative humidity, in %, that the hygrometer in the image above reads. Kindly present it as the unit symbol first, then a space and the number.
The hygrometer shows % 72
